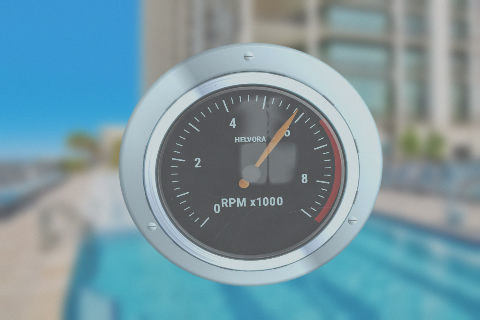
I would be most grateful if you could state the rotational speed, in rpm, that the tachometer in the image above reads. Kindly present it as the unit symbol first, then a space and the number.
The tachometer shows rpm 5800
